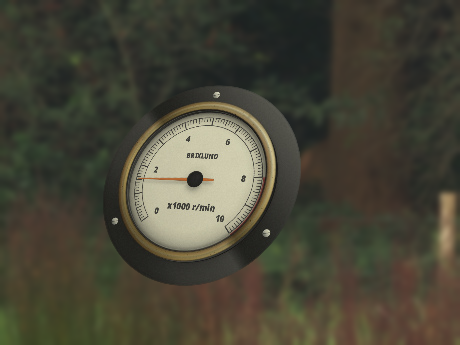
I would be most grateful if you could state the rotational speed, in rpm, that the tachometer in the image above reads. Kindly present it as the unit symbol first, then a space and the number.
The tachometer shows rpm 1500
